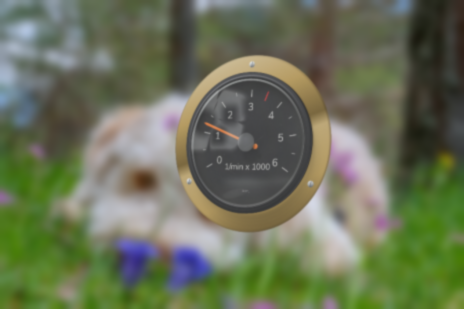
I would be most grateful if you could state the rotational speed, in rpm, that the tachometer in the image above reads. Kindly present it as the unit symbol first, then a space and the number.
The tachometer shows rpm 1250
